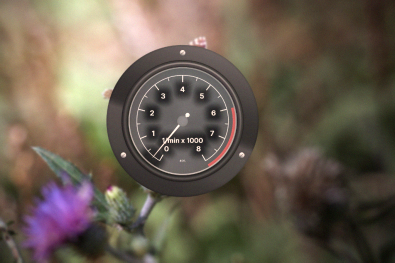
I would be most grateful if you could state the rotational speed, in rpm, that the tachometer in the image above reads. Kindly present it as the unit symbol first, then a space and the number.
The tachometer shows rpm 250
